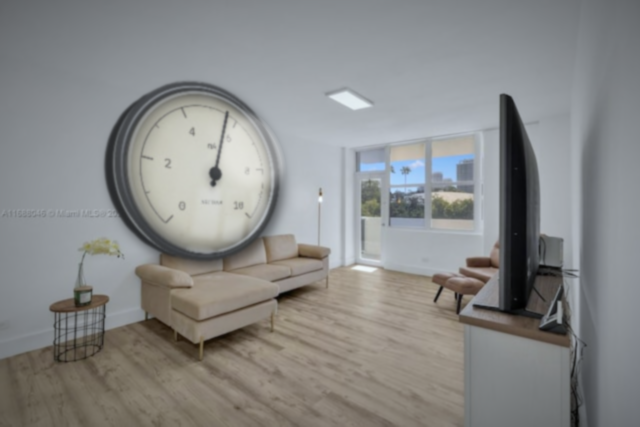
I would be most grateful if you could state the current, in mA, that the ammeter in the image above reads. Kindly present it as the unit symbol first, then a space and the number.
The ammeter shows mA 5.5
